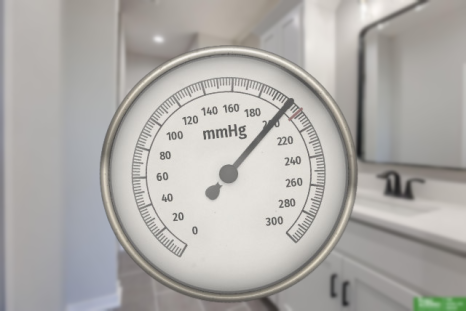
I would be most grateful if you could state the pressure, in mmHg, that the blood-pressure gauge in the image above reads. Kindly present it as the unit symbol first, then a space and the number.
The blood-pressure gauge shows mmHg 200
